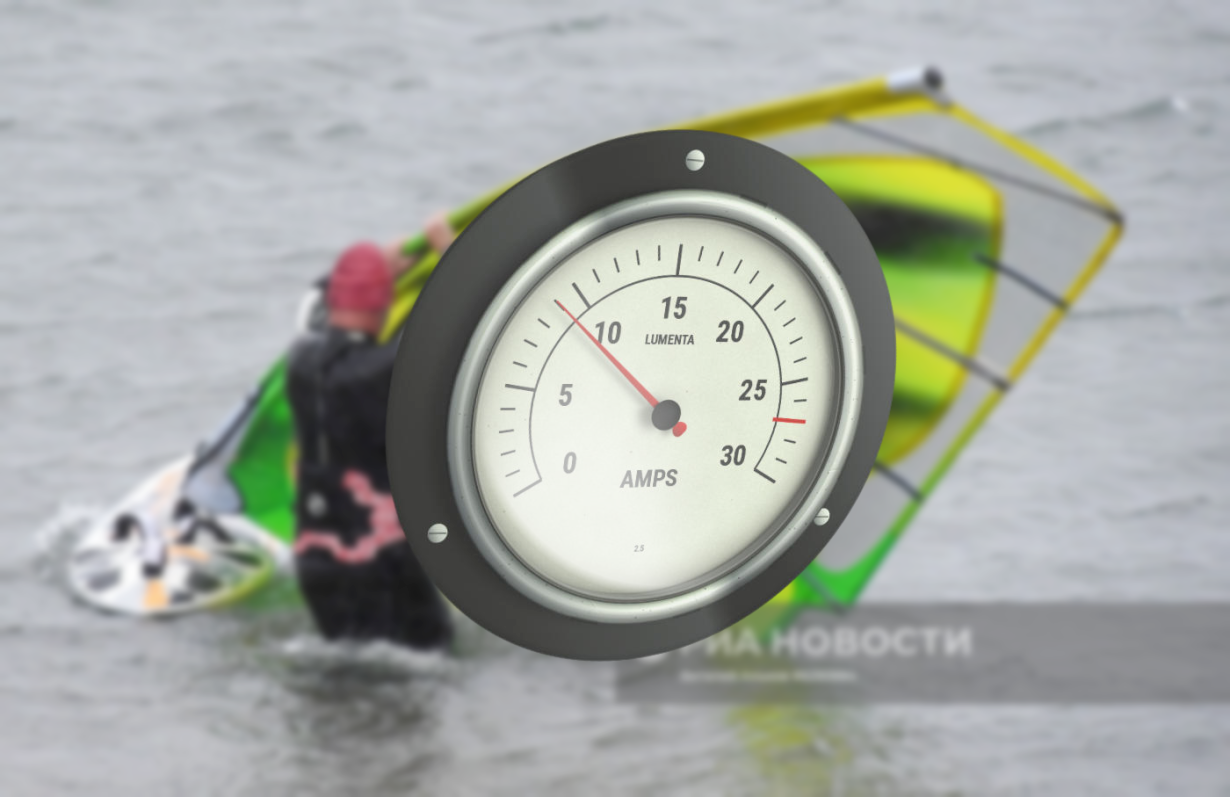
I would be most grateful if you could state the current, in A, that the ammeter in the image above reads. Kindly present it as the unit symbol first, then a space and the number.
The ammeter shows A 9
